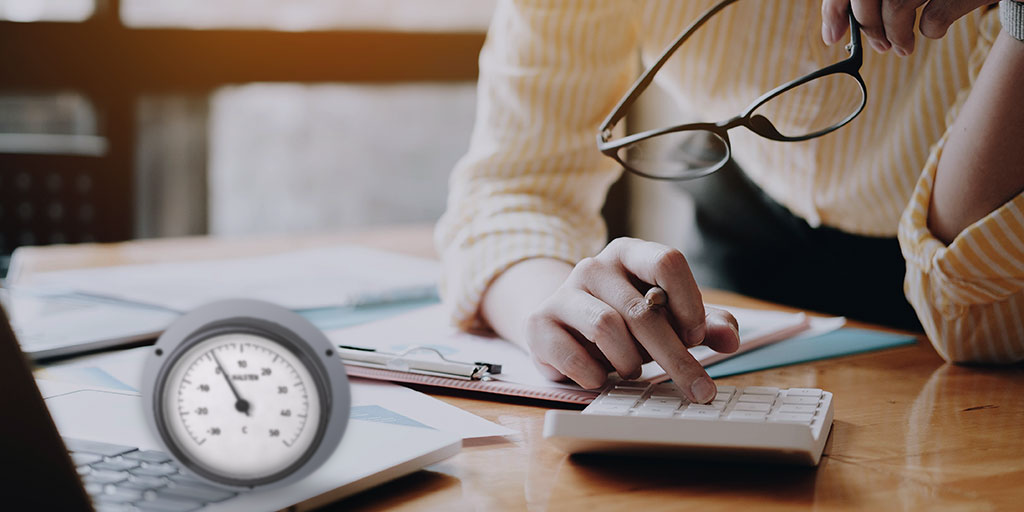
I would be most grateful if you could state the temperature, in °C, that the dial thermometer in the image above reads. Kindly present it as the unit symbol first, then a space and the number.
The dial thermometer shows °C 2
